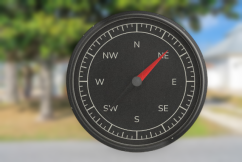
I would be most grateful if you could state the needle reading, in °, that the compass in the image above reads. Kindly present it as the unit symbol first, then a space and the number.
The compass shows ° 45
